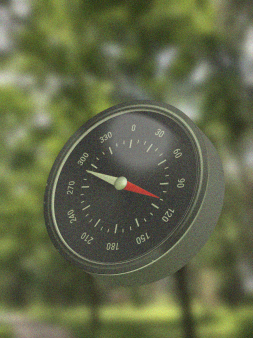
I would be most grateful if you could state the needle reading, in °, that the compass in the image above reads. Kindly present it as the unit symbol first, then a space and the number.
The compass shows ° 110
